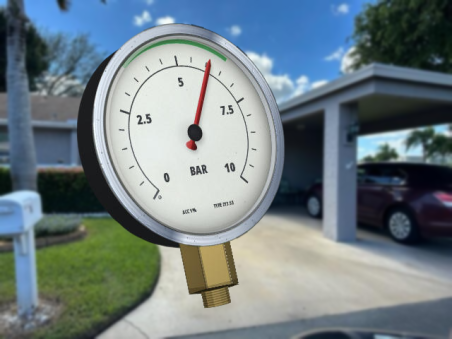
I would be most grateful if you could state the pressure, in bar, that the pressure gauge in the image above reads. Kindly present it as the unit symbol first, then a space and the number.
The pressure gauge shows bar 6
